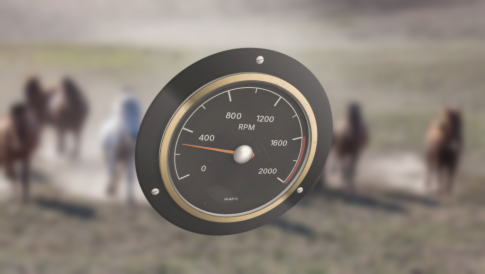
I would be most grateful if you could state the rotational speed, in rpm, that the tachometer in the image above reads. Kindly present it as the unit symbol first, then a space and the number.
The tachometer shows rpm 300
